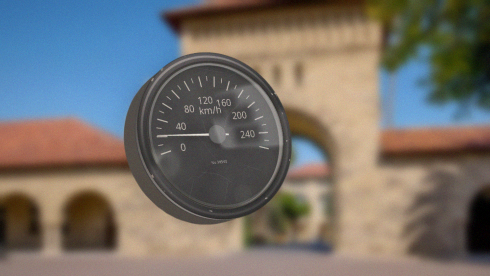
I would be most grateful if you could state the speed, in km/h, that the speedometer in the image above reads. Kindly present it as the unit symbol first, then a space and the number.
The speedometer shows km/h 20
